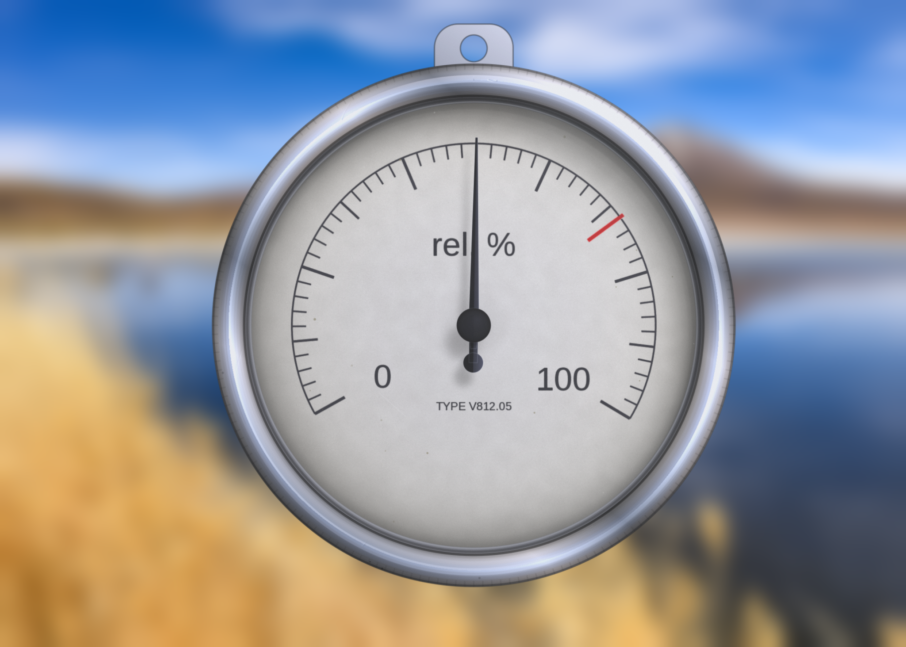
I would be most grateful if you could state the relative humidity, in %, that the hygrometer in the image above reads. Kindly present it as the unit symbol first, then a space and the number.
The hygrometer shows % 50
